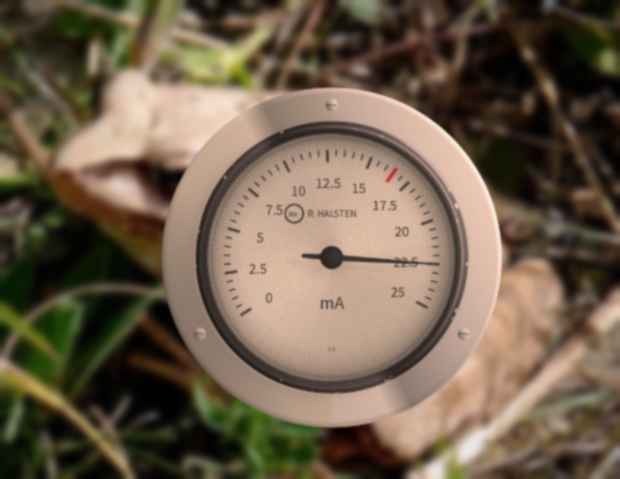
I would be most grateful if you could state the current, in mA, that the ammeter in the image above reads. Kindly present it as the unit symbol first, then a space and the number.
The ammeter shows mA 22.5
